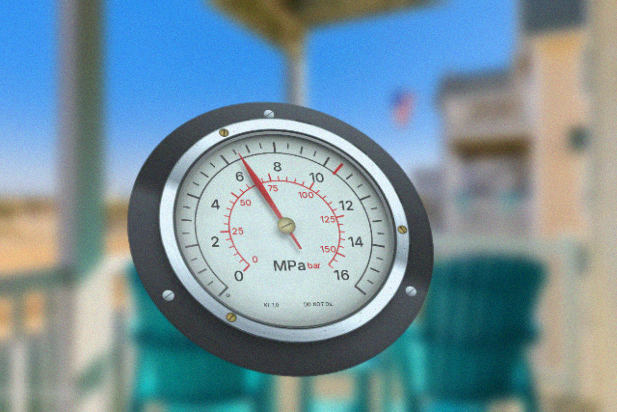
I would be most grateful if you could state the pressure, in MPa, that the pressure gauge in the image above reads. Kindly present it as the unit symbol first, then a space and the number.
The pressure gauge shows MPa 6.5
